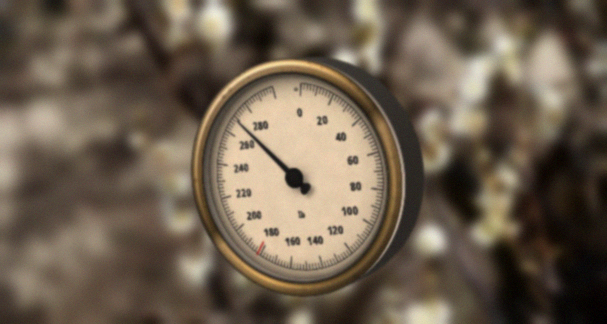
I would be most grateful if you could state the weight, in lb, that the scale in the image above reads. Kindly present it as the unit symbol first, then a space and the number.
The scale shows lb 270
